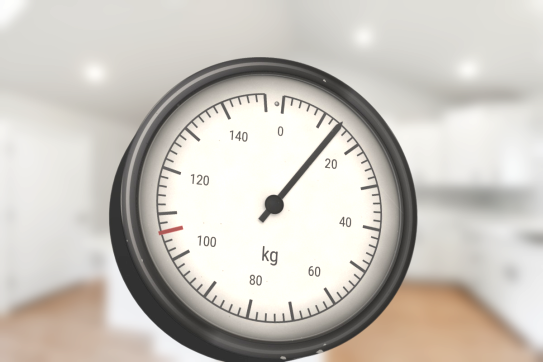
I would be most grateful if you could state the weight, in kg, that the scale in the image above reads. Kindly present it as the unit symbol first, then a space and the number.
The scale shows kg 14
